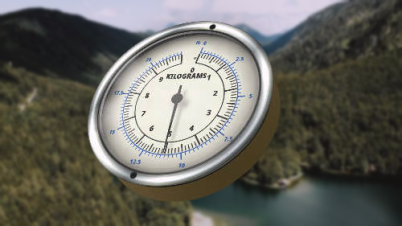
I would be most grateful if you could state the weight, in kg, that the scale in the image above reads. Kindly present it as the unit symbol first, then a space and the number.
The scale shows kg 5
